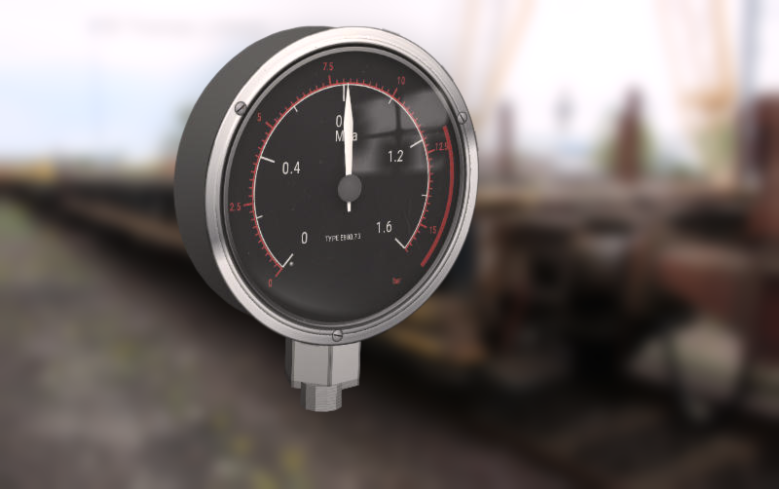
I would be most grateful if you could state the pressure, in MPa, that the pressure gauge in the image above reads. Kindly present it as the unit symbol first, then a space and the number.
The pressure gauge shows MPa 0.8
